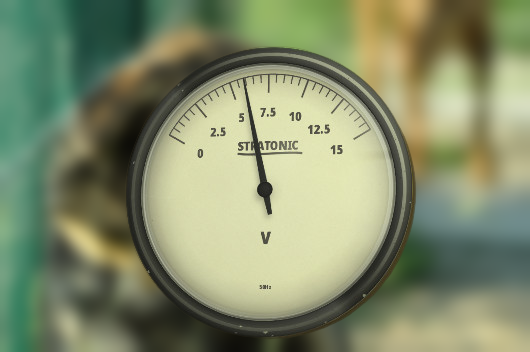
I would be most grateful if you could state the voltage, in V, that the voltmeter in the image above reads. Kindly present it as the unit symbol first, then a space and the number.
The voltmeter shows V 6
